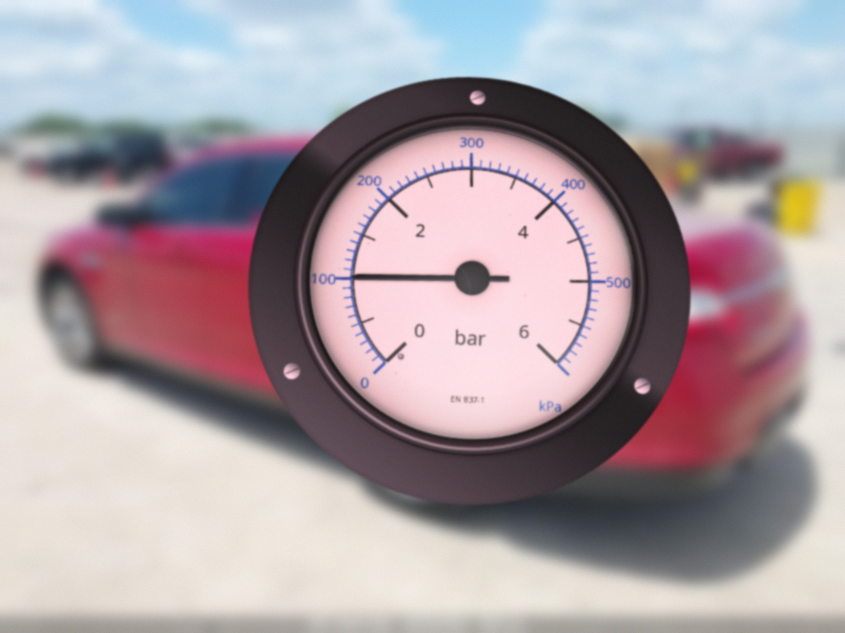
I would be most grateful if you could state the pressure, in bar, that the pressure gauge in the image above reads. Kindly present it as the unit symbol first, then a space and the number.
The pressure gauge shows bar 1
